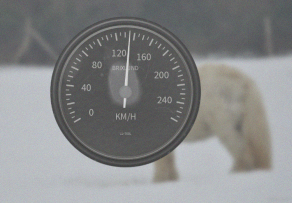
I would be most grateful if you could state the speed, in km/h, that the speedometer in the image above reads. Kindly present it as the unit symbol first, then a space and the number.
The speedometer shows km/h 135
